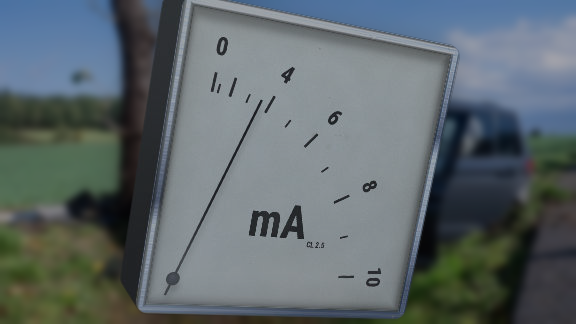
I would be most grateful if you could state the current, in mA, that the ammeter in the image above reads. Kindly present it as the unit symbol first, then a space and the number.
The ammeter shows mA 3.5
